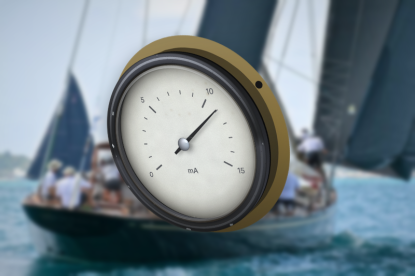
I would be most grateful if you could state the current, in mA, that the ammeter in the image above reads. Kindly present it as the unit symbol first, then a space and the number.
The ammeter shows mA 11
